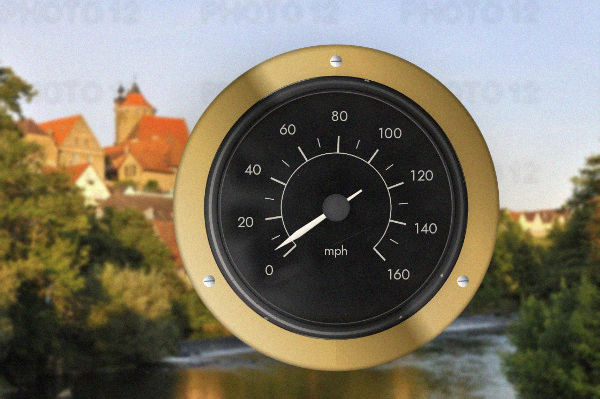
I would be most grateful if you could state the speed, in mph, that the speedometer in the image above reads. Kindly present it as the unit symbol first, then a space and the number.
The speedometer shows mph 5
